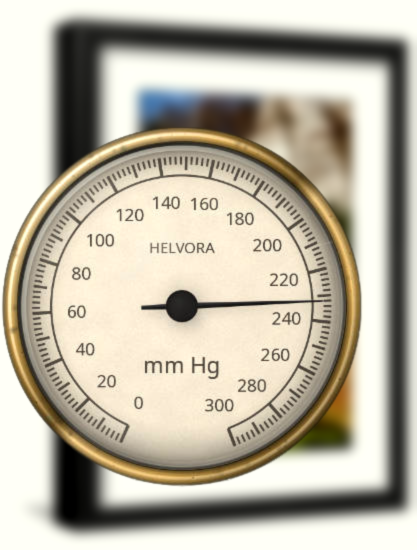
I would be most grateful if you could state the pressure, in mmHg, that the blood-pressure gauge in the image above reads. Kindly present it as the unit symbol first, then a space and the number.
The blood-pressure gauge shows mmHg 232
